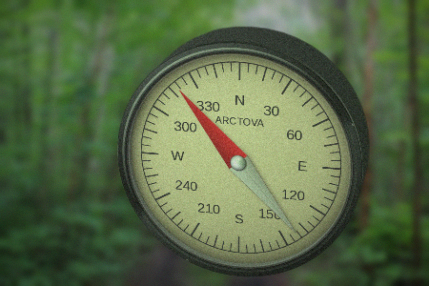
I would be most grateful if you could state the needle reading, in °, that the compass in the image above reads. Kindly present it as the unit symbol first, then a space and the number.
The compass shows ° 320
